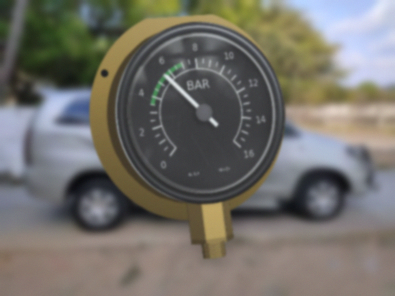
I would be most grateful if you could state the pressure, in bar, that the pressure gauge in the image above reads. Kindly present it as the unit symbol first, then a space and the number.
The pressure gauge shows bar 5.5
